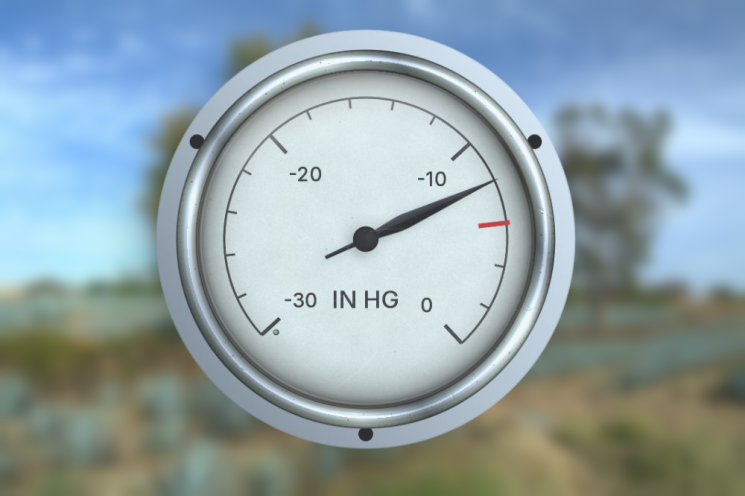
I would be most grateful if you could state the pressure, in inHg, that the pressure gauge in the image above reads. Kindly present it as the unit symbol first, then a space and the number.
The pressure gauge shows inHg -8
